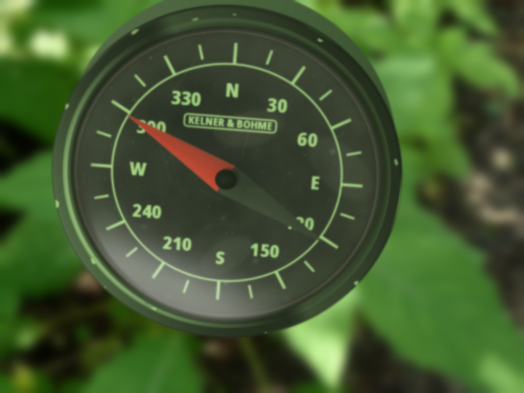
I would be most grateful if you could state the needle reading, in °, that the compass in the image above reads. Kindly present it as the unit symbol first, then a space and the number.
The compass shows ° 300
